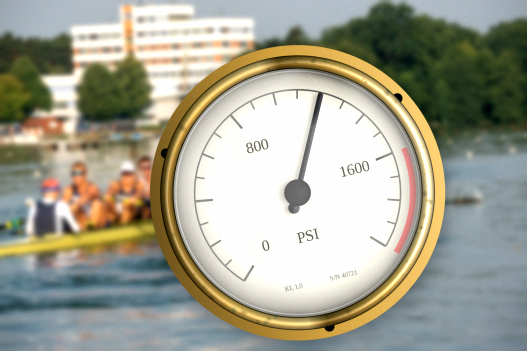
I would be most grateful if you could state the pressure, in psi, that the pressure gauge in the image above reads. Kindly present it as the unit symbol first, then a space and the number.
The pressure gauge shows psi 1200
